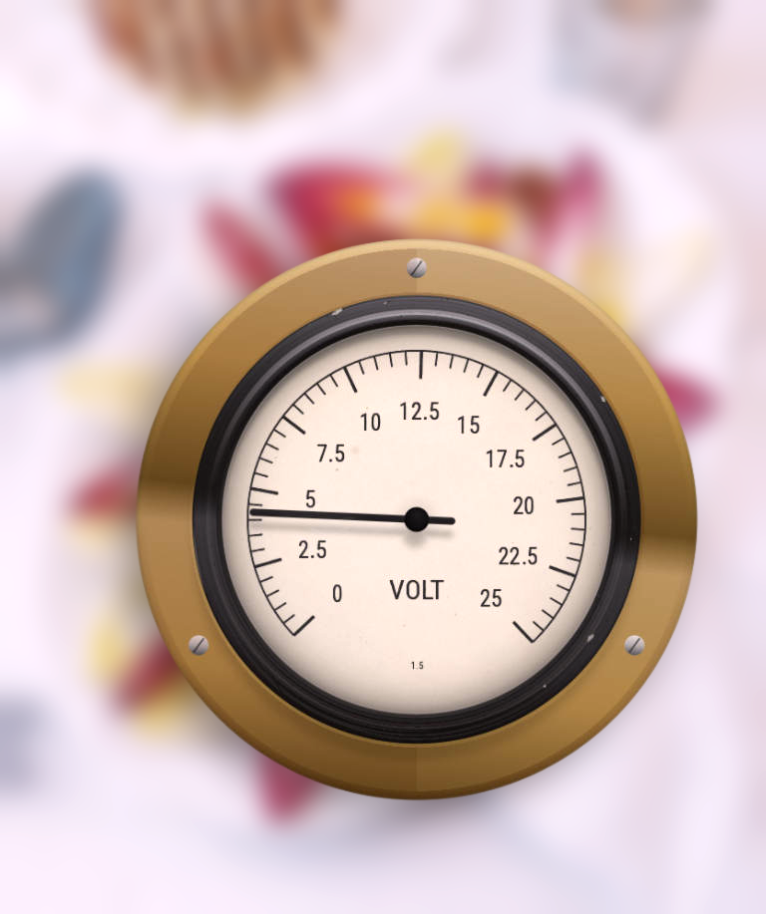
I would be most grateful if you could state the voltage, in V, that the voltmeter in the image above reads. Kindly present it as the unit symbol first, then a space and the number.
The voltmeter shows V 4.25
